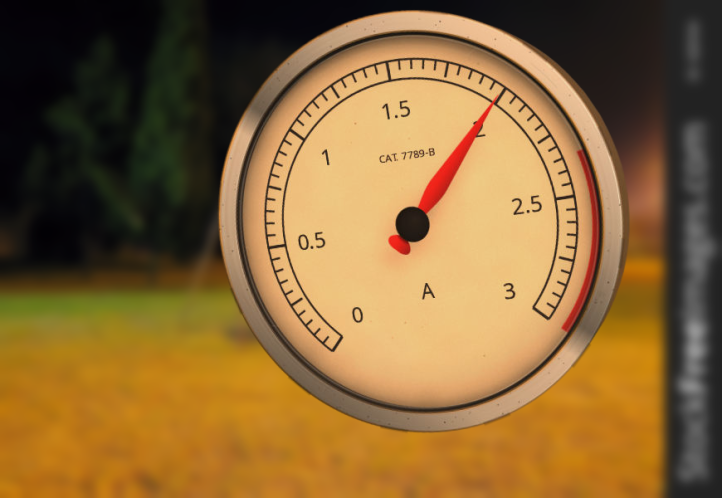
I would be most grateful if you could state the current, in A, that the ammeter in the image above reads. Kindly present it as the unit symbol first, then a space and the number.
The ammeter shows A 2
